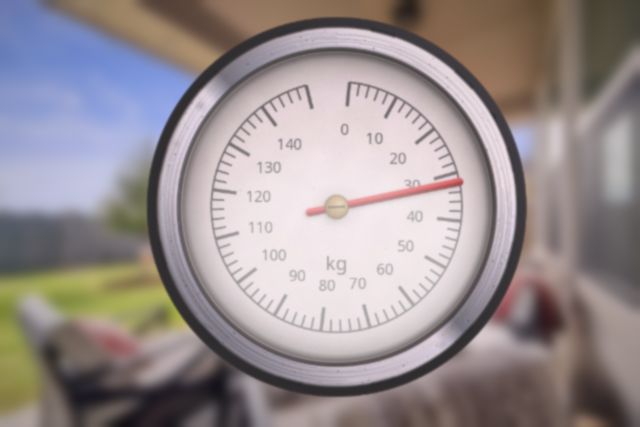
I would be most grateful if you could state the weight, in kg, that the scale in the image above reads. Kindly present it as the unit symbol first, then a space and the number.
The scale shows kg 32
